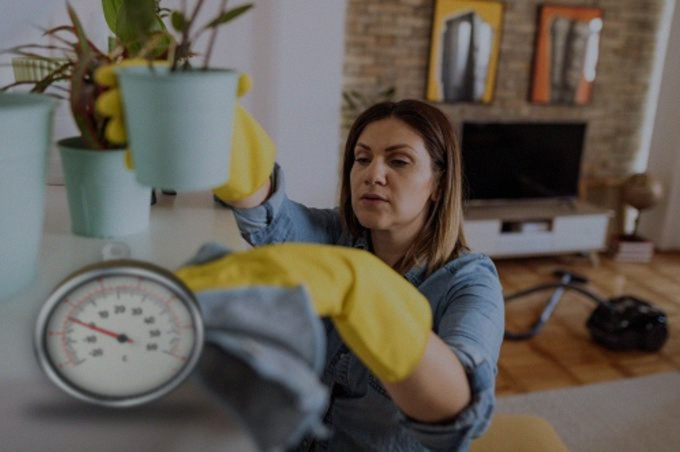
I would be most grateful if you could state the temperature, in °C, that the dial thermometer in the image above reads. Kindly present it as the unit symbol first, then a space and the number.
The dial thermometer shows °C 0
